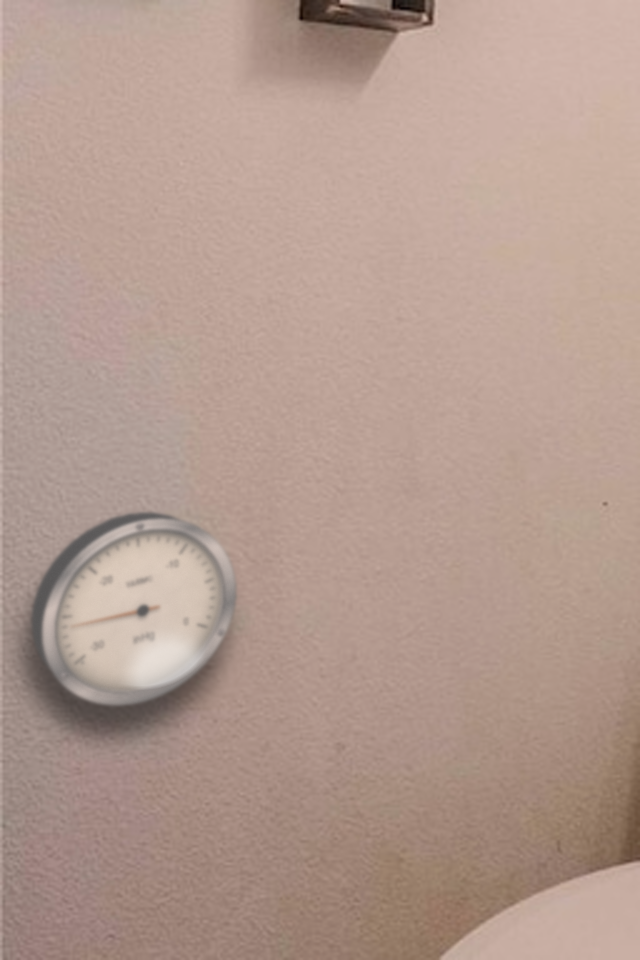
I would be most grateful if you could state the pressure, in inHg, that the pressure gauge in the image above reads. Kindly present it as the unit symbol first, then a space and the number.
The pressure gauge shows inHg -26
